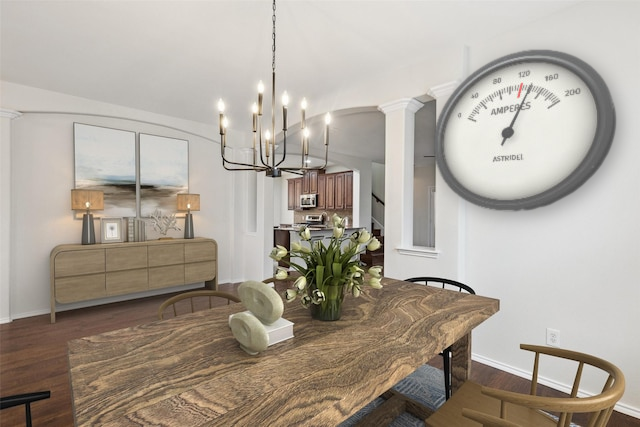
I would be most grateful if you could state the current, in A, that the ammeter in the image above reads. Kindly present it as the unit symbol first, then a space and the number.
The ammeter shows A 140
